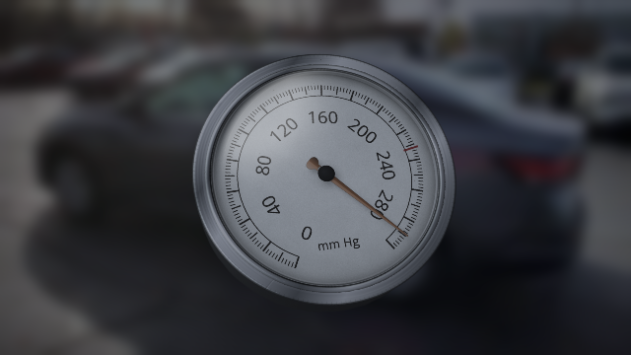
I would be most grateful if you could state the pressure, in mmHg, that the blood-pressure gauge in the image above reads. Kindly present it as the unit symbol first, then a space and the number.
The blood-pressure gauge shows mmHg 290
